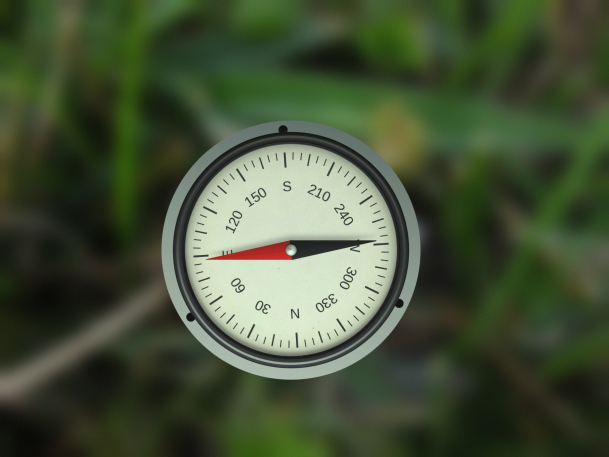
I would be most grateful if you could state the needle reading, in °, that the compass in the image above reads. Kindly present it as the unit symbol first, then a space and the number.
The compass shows ° 87.5
